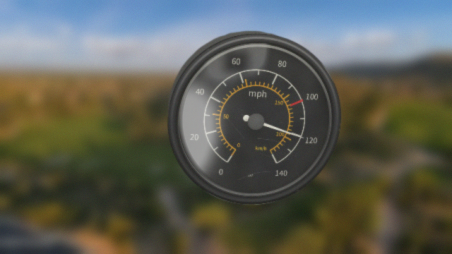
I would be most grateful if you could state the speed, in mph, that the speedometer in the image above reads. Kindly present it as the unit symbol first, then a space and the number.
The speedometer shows mph 120
